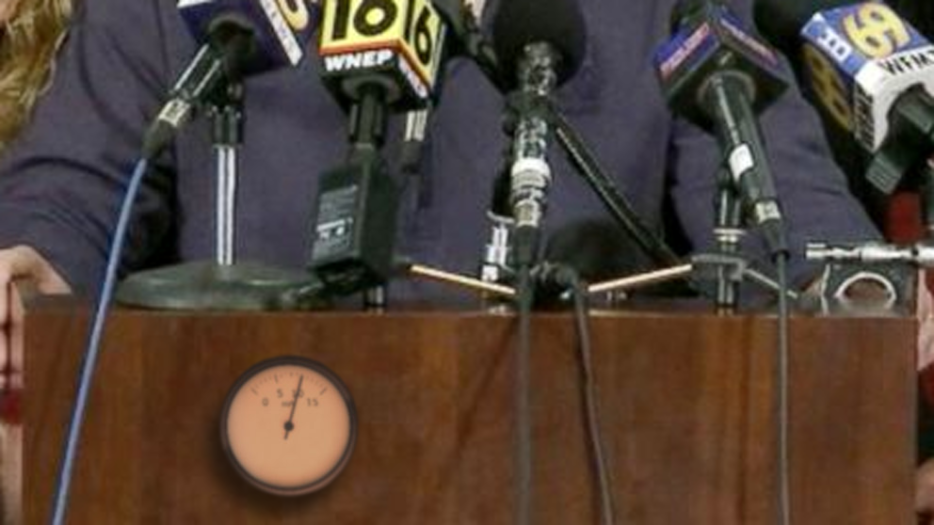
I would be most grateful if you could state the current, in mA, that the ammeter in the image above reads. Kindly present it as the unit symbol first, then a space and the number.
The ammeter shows mA 10
